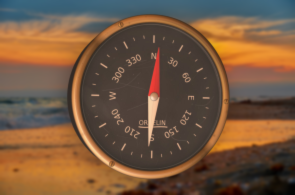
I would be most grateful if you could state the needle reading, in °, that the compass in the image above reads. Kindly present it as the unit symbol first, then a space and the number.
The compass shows ° 5
